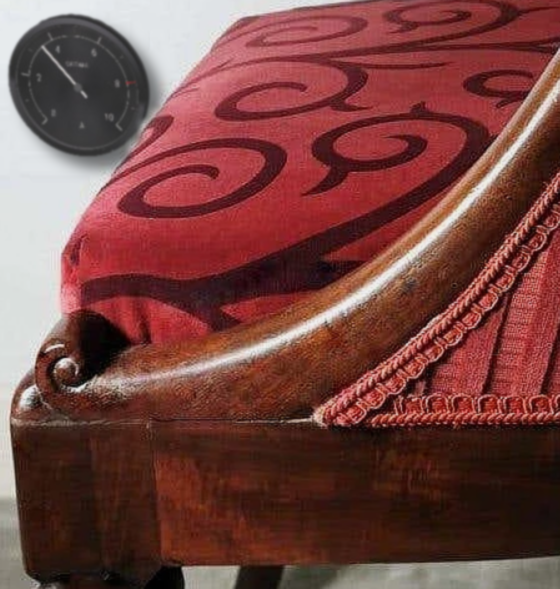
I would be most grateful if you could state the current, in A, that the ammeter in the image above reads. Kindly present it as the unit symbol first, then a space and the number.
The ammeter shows A 3.5
